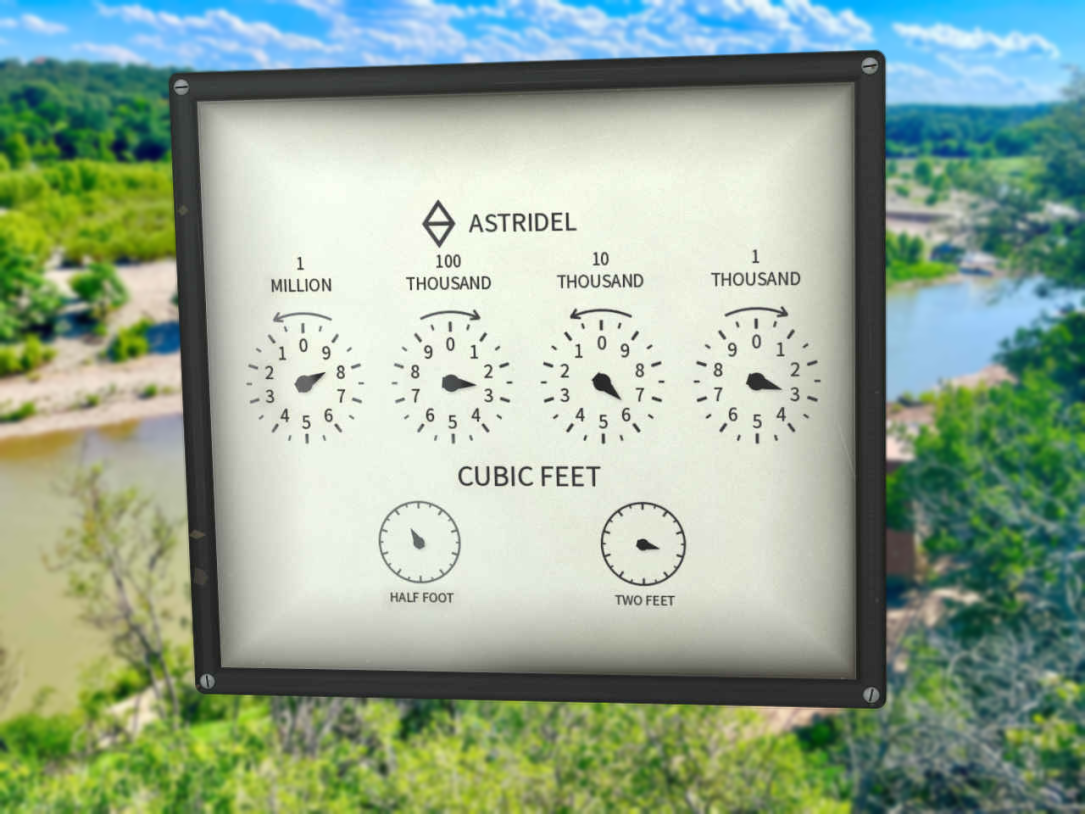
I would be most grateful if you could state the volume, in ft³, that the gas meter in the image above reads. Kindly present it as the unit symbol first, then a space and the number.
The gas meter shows ft³ 826300
